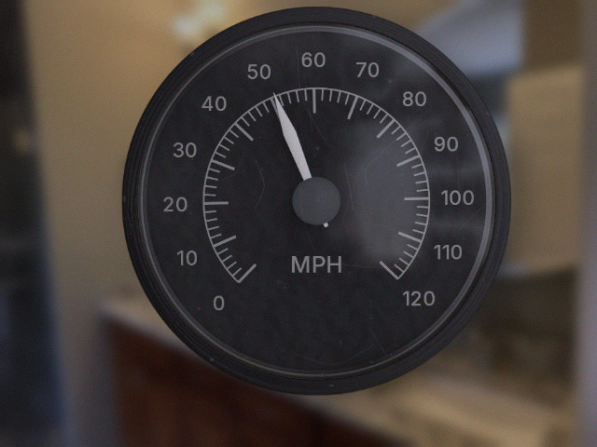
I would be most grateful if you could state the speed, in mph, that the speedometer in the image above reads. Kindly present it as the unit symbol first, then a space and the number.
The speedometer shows mph 51
